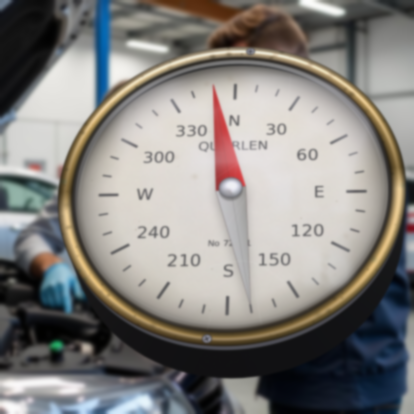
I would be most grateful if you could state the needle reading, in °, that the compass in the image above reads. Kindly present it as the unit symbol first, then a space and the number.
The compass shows ° 350
